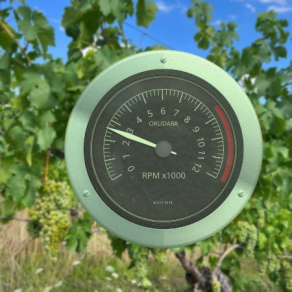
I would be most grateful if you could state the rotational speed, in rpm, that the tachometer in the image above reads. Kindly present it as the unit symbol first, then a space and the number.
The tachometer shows rpm 2600
